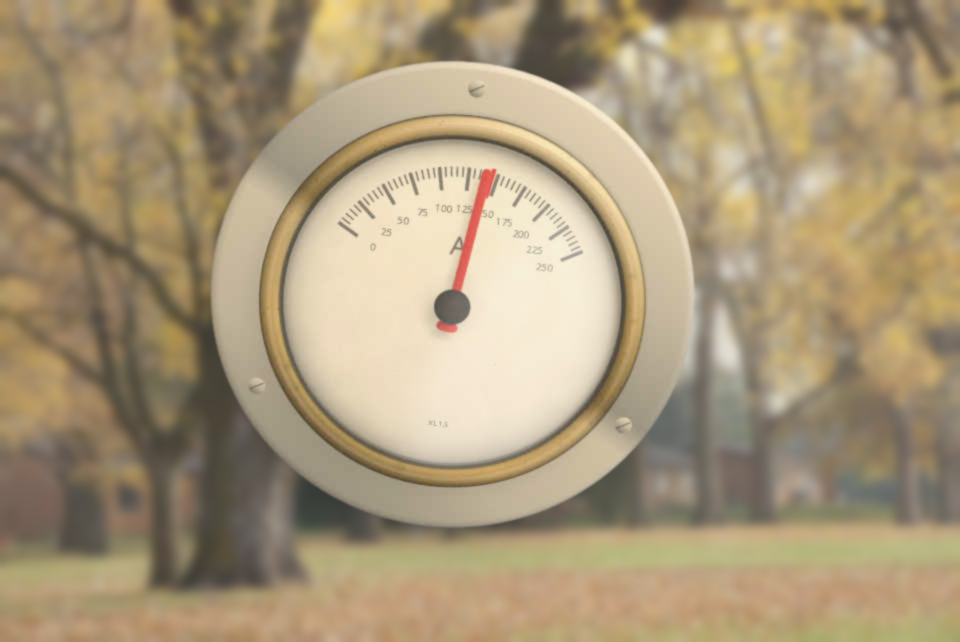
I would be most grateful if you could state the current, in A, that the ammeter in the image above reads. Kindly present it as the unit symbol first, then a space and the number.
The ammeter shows A 140
